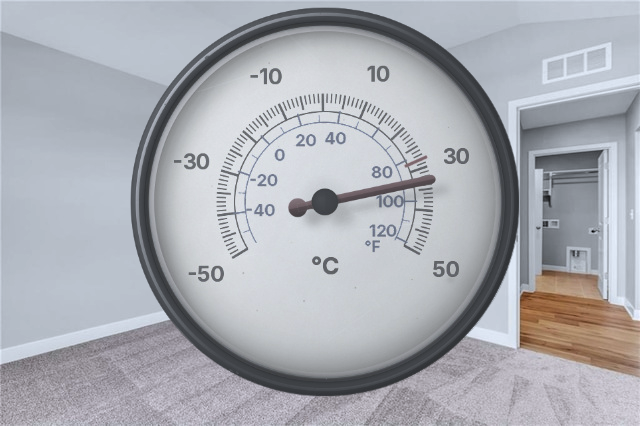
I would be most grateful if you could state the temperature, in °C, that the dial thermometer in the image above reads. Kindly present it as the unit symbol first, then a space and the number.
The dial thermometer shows °C 33
